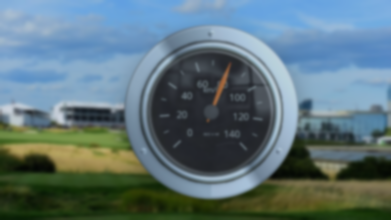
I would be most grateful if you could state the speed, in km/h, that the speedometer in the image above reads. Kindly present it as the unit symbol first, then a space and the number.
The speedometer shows km/h 80
